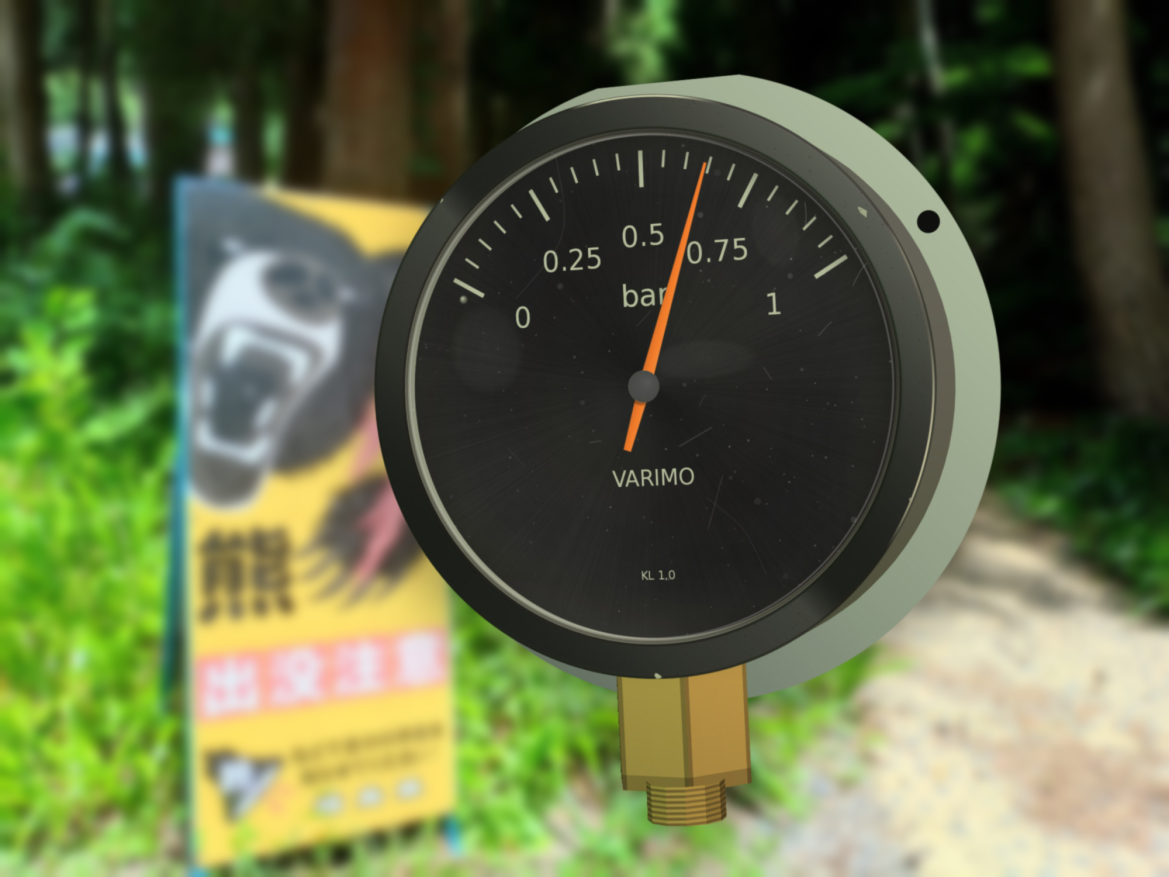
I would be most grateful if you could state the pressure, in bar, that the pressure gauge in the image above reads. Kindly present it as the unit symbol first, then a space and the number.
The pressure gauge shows bar 0.65
